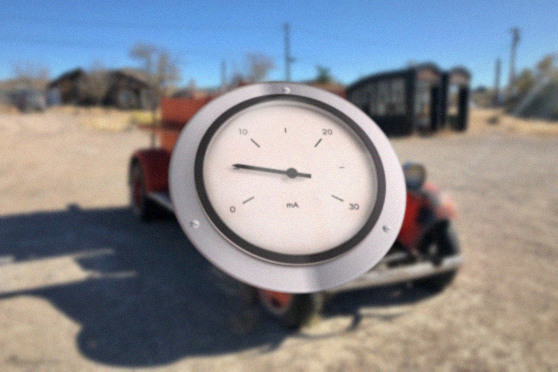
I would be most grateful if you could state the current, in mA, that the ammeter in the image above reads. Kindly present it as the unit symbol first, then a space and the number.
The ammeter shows mA 5
